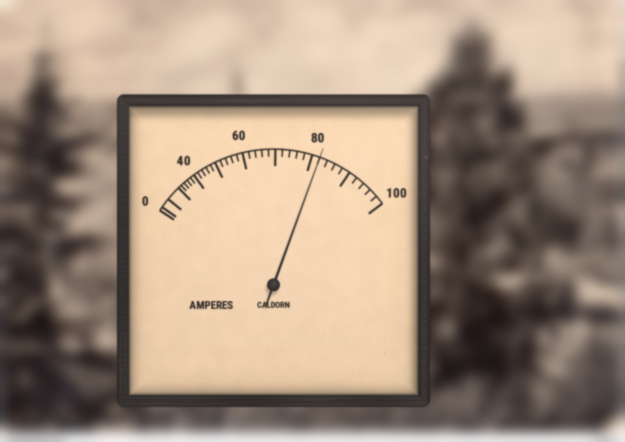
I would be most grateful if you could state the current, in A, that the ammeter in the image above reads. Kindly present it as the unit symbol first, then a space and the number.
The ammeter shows A 82
